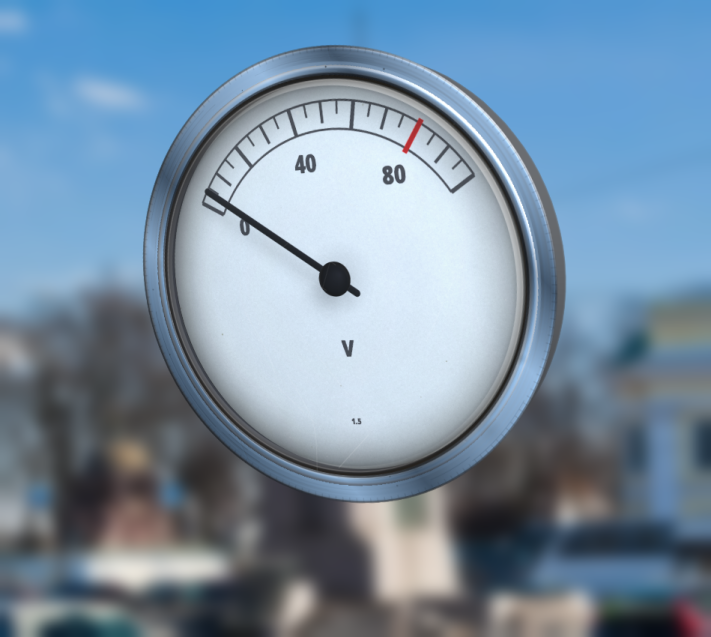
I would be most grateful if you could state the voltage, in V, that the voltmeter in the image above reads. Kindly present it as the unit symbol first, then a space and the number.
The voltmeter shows V 5
